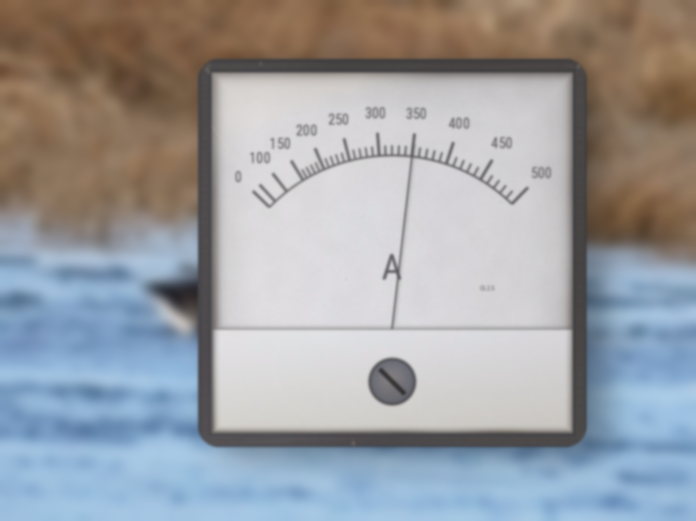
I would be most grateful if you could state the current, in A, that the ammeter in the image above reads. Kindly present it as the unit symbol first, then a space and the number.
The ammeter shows A 350
